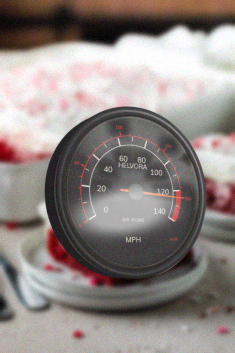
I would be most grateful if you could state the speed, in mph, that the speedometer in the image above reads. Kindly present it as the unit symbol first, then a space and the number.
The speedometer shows mph 125
